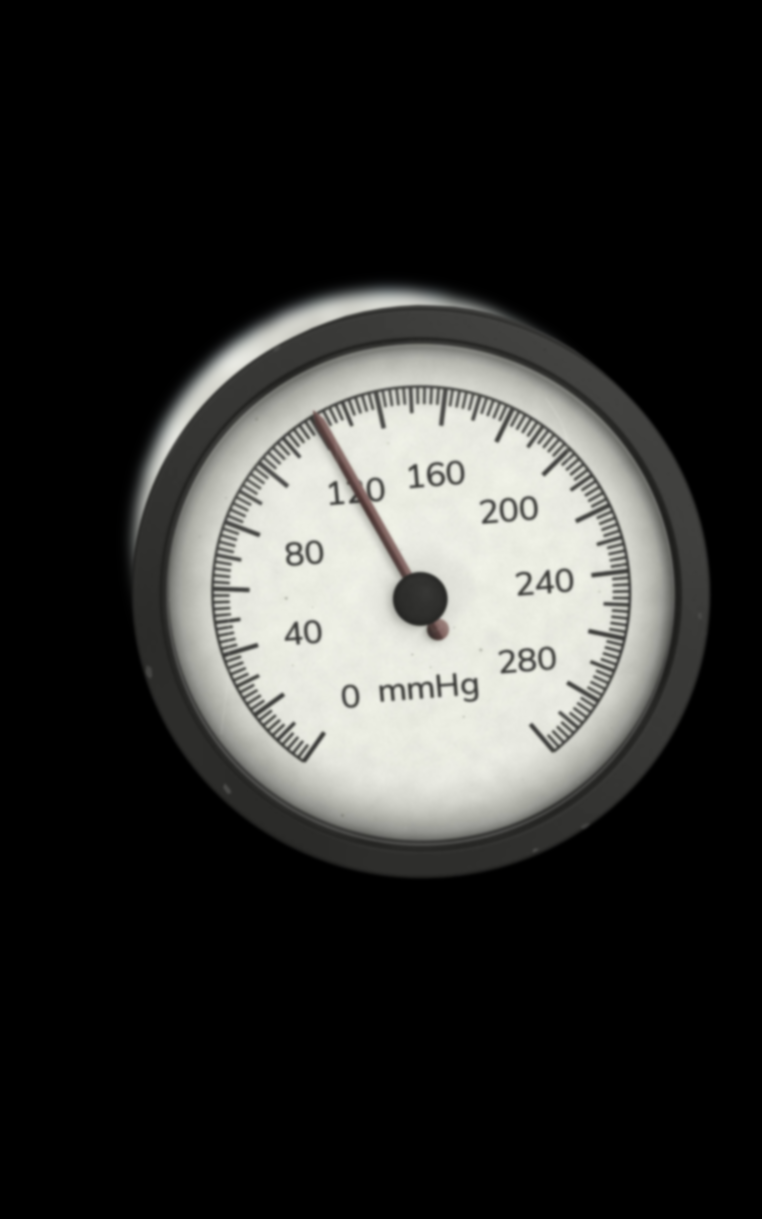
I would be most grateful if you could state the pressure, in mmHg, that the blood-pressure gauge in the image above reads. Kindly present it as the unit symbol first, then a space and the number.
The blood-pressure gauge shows mmHg 122
